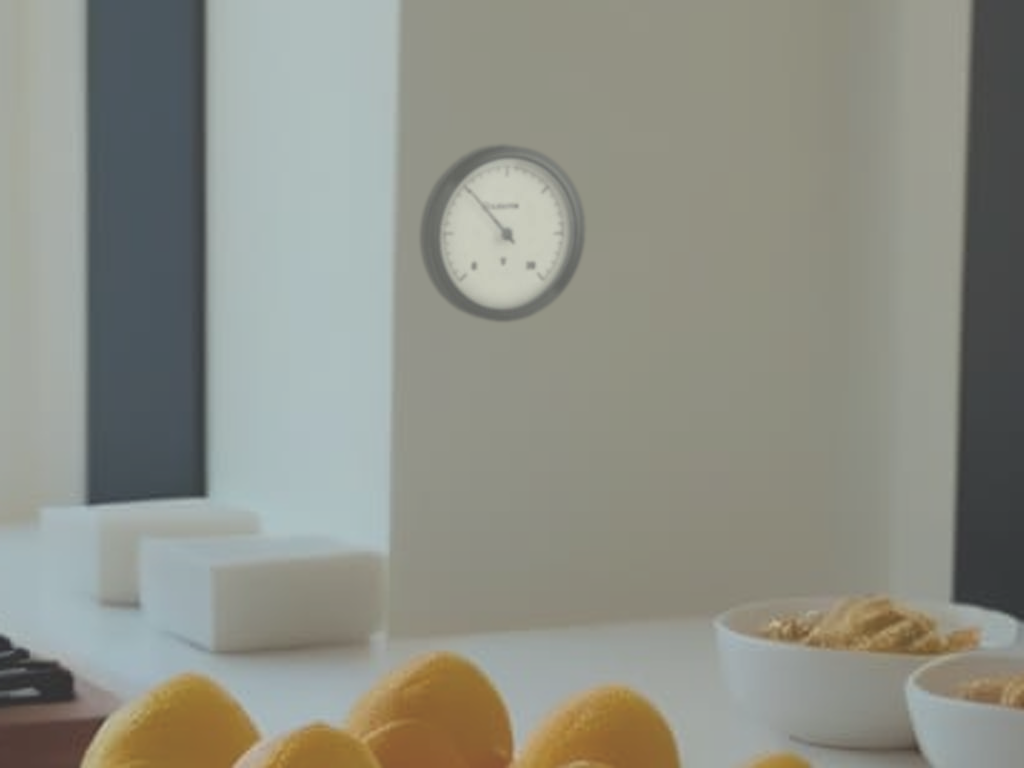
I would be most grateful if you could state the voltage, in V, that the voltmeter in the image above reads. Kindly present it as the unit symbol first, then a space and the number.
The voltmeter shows V 10
